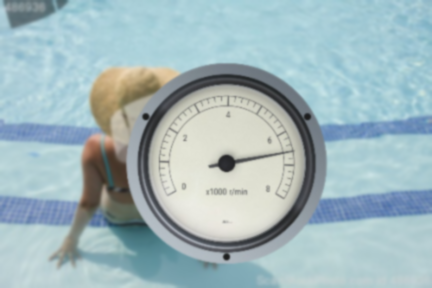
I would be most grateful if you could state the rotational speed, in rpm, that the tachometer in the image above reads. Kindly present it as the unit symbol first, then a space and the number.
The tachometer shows rpm 6600
